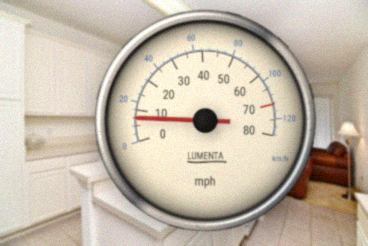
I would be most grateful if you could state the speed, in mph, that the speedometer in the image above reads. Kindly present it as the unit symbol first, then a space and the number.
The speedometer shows mph 7.5
